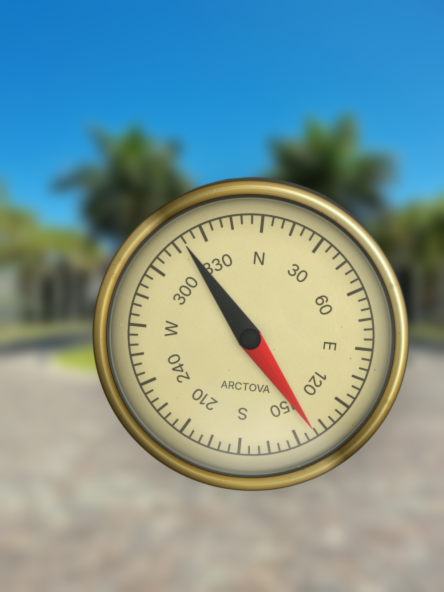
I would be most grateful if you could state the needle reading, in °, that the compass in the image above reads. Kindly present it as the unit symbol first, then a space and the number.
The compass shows ° 140
